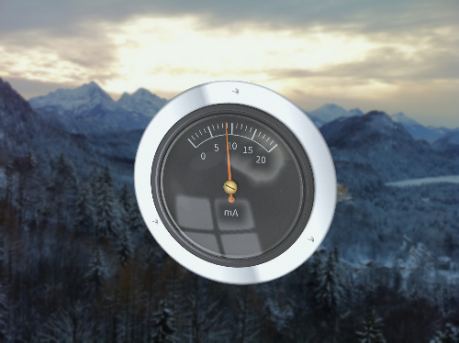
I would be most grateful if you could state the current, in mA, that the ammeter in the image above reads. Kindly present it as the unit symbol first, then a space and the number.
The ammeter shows mA 9
